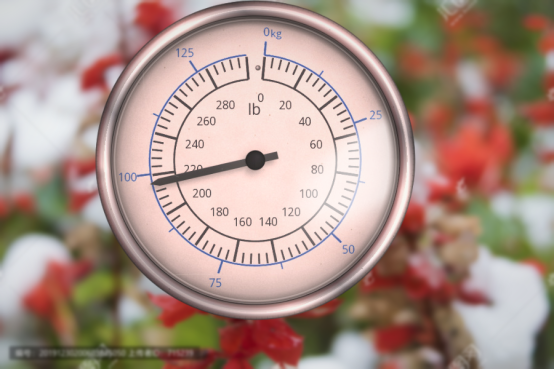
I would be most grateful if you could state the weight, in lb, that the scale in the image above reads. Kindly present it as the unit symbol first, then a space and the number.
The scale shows lb 216
